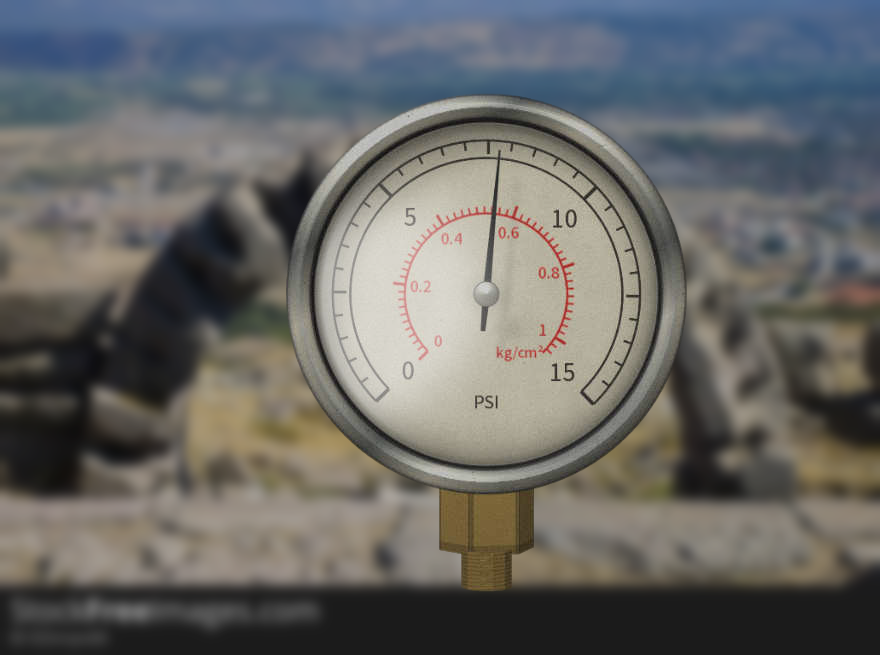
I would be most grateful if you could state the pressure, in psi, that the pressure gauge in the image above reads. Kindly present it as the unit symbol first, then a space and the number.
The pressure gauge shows psi 7.75
